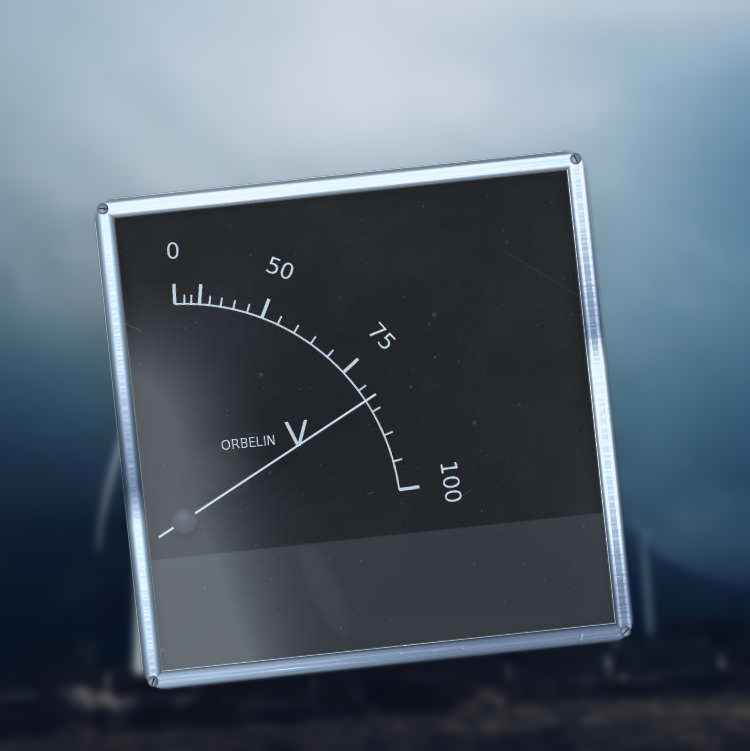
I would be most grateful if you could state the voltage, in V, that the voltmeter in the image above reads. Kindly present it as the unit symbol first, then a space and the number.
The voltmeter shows V 82.5
